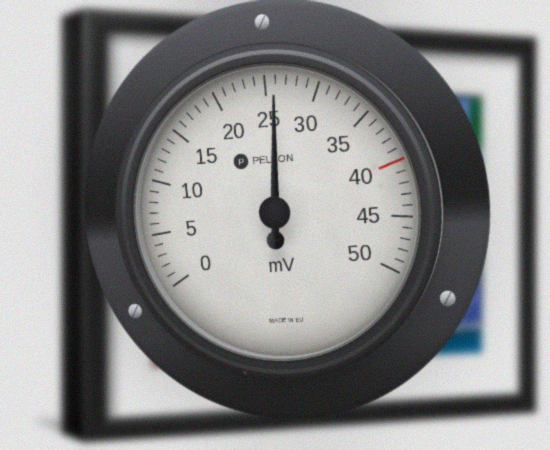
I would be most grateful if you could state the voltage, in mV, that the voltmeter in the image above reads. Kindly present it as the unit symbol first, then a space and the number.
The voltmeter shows mV 26
